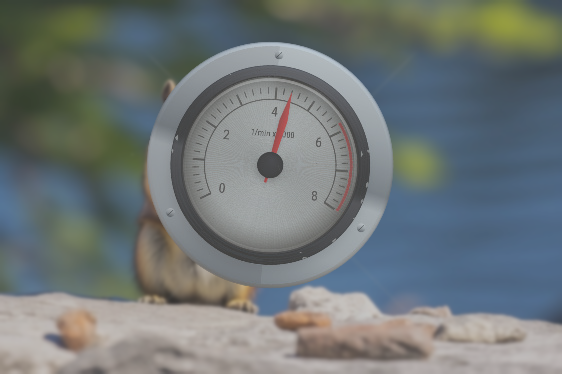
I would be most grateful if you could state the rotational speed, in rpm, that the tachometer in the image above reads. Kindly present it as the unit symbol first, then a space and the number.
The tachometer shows rpm 4400
